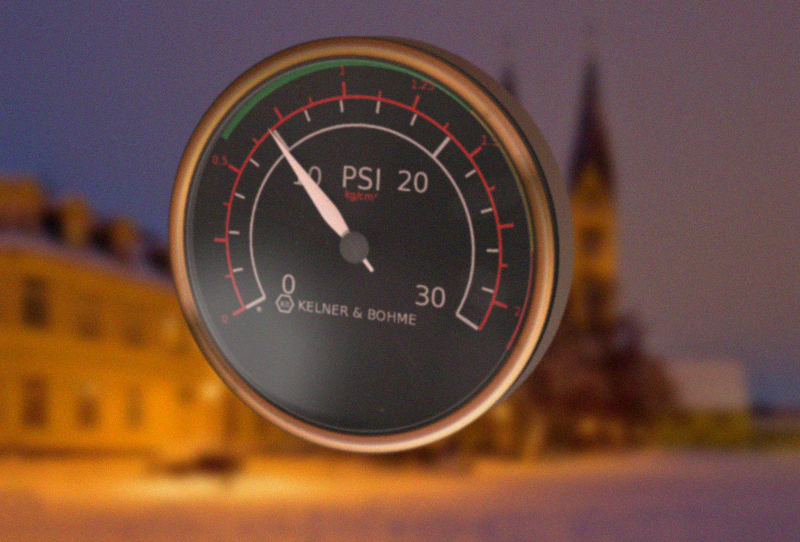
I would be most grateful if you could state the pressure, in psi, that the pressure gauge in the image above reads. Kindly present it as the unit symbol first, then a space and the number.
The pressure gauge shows psi 10
